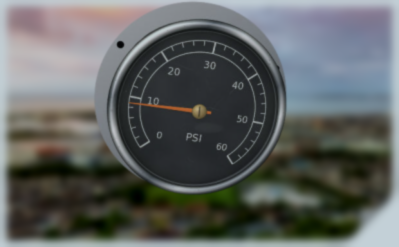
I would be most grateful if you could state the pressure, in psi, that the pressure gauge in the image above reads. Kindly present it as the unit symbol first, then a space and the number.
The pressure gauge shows psi 9
